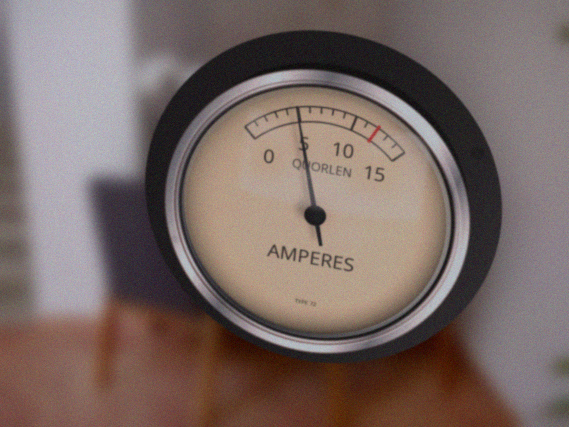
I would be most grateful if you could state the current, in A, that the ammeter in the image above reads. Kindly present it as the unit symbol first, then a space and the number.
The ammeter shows A 5
